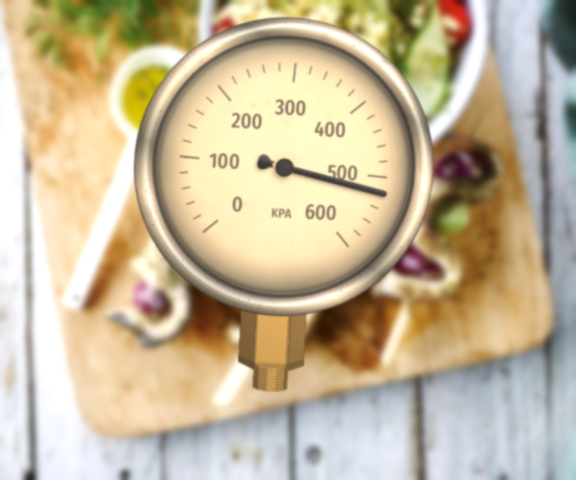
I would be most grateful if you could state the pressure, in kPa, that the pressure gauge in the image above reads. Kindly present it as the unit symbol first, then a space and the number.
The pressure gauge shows kPa 520
